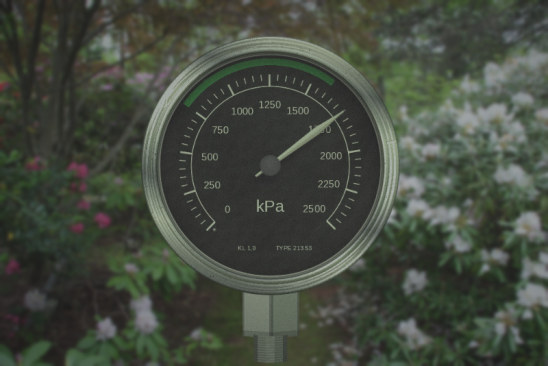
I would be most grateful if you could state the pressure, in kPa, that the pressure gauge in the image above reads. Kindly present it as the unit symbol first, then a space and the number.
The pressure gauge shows kPa 1750
